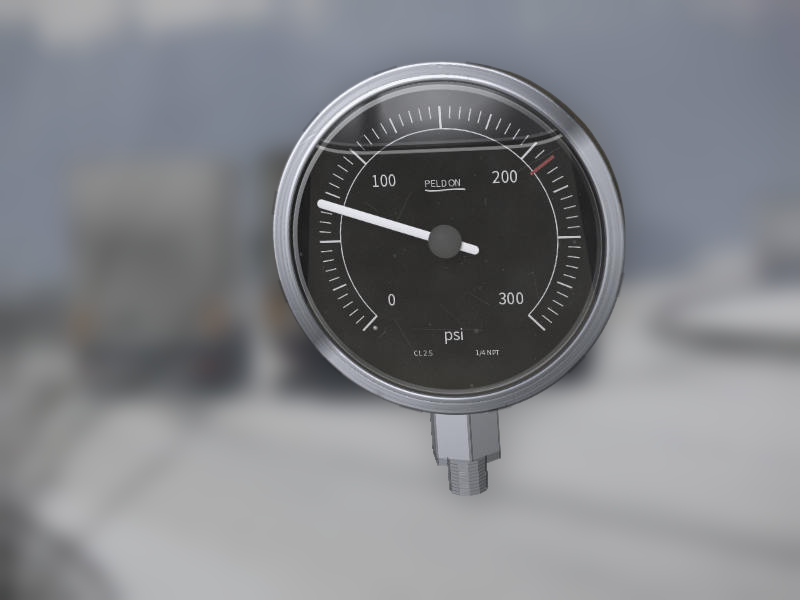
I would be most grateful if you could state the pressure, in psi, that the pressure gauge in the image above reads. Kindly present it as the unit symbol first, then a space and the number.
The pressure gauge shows psi 70
